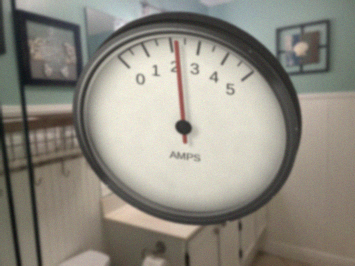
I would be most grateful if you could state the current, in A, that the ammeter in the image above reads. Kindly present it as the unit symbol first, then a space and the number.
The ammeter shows A 2.25
